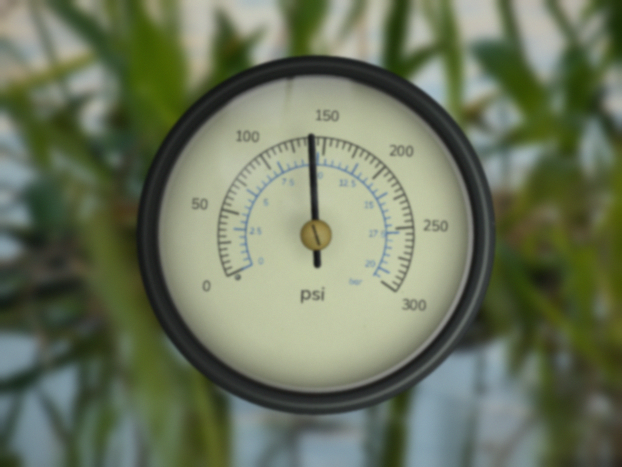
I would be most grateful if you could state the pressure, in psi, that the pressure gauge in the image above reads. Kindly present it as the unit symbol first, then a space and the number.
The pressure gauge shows psi 140
